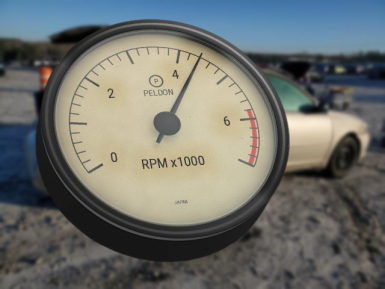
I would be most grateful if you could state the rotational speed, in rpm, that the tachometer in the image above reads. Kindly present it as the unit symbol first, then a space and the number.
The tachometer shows rpm 4400
